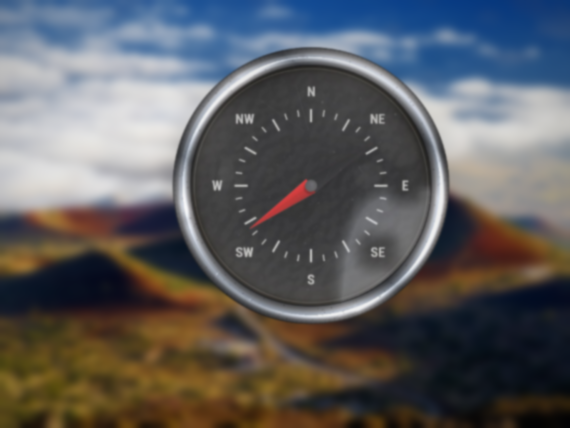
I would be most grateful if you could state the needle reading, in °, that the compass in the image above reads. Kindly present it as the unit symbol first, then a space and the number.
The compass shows ° 235
